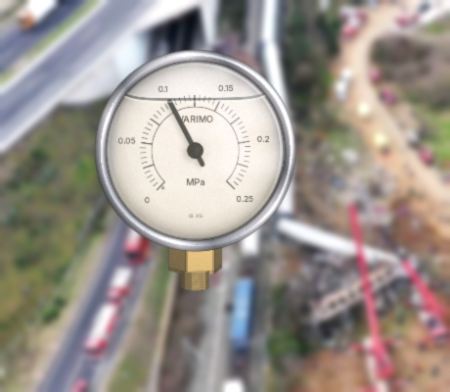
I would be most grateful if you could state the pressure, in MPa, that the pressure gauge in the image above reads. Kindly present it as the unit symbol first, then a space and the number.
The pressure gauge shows MPa 0.1
